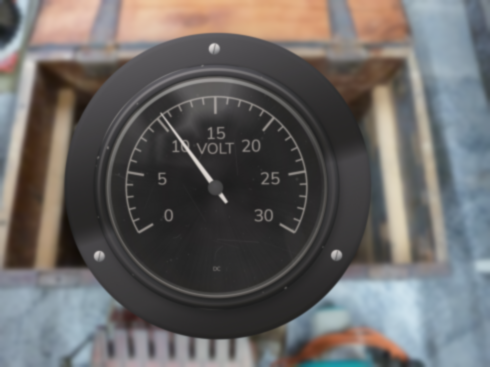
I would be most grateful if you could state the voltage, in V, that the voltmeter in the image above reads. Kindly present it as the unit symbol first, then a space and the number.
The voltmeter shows V 10.5
